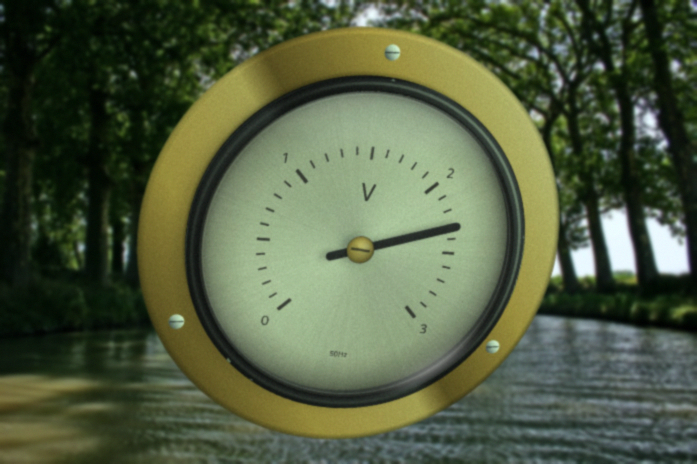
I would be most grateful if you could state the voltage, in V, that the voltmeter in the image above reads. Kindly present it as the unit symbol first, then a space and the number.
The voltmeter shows V 2.3
